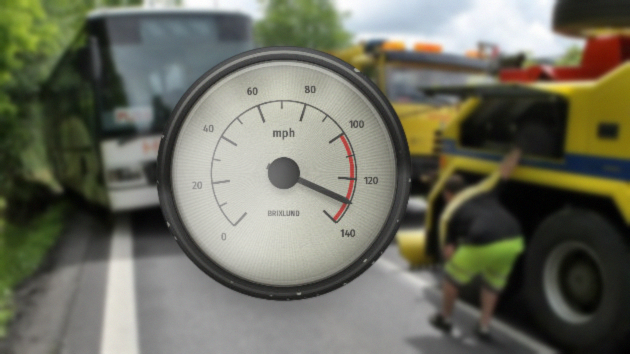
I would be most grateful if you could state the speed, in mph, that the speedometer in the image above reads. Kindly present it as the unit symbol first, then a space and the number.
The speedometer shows mph 130
